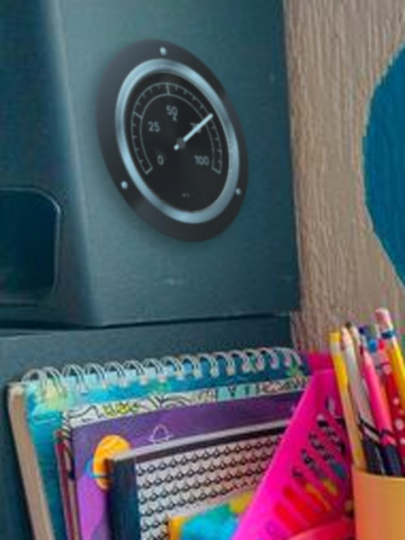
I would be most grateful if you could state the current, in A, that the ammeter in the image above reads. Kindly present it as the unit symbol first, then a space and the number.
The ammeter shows A 75
